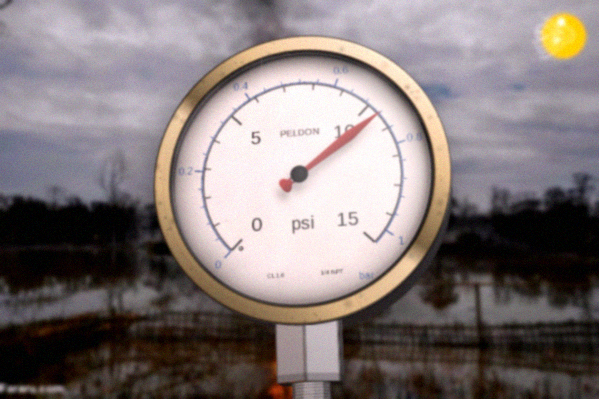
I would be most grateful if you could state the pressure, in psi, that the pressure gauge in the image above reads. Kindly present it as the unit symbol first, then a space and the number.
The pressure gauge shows psi 10.5
